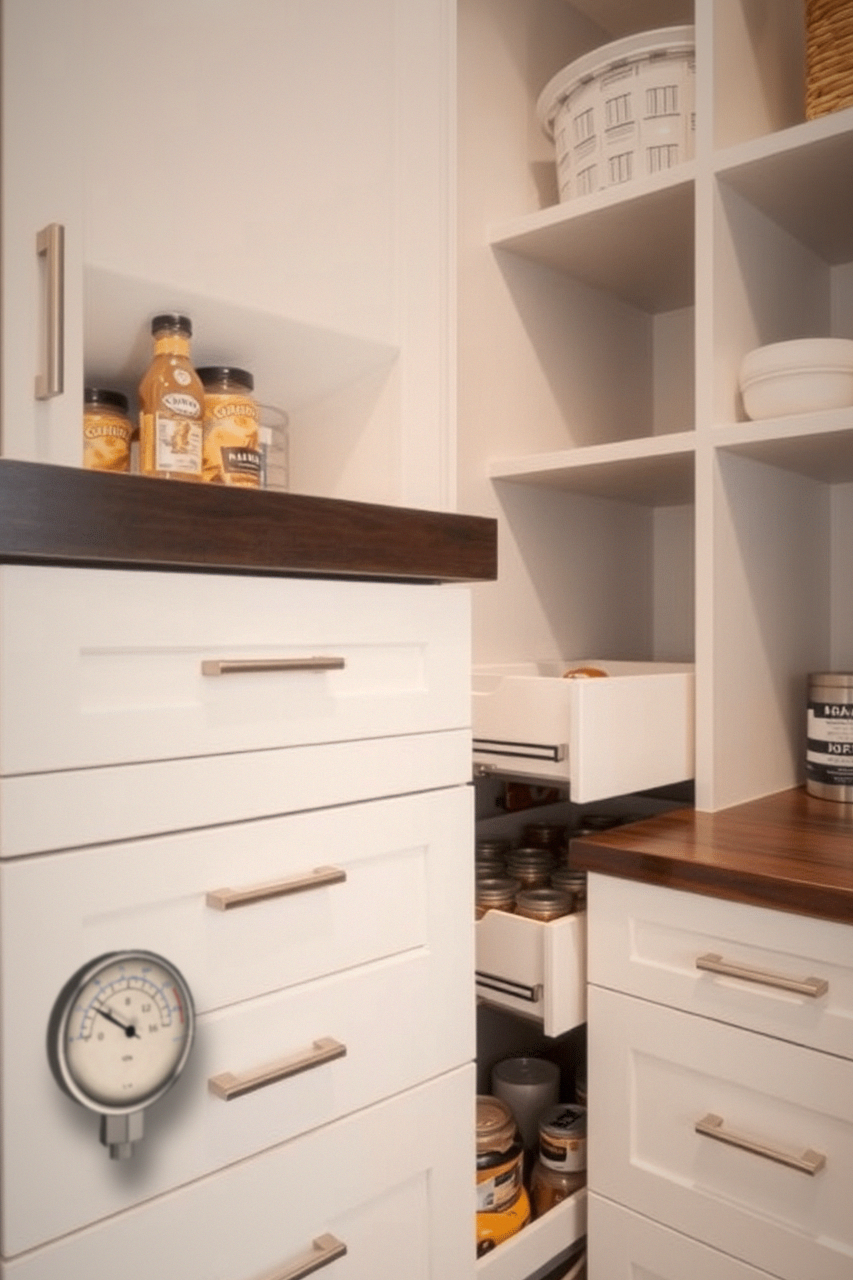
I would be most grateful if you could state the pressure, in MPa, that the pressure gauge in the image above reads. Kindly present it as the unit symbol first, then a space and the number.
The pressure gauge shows MPa 3
